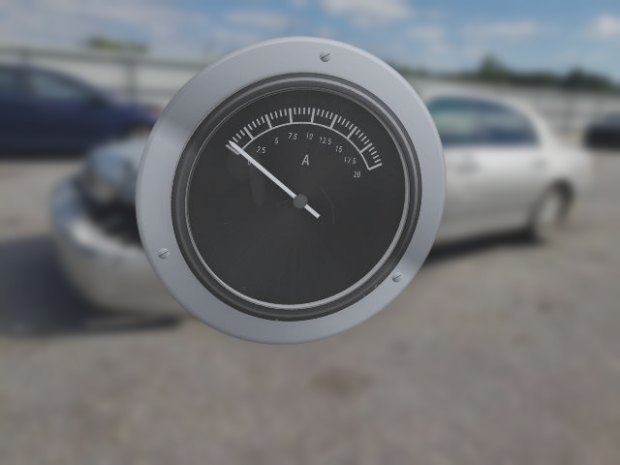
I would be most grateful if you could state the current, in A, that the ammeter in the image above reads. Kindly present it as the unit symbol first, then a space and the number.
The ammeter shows A 0.5
